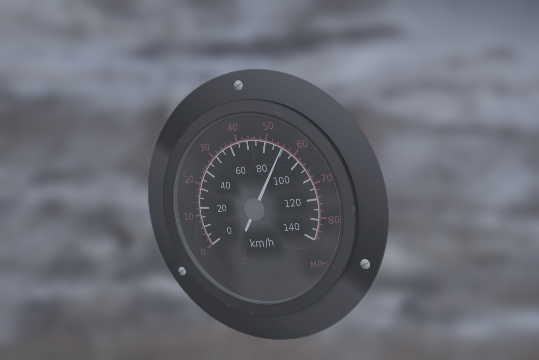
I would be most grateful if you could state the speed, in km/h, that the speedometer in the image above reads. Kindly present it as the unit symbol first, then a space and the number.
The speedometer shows km/h 90
